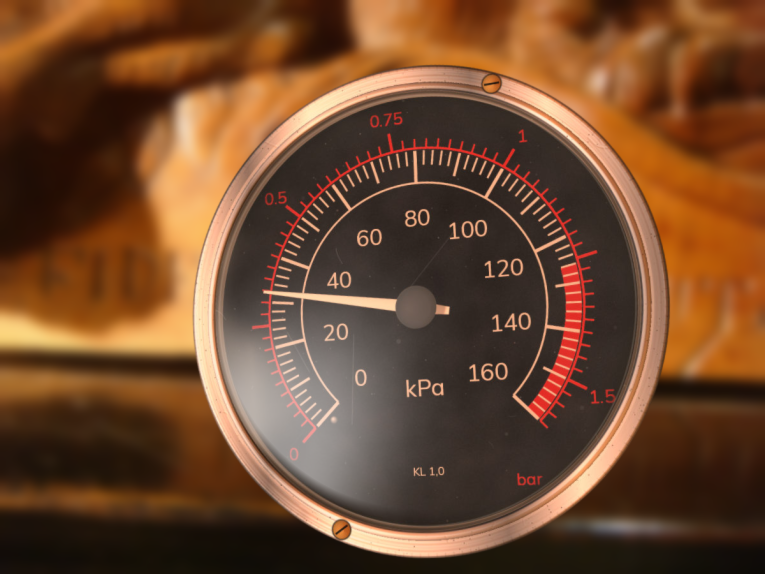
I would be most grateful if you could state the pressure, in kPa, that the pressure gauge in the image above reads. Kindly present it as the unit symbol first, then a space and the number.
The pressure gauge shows kPa 32
